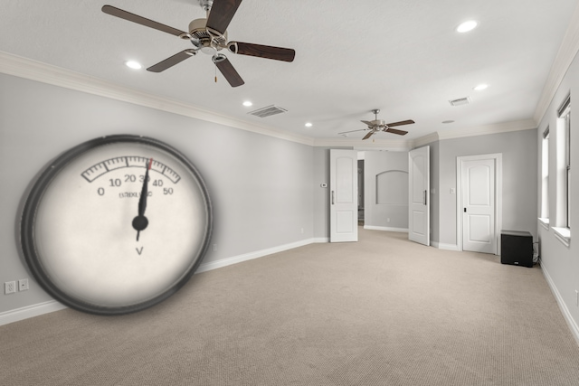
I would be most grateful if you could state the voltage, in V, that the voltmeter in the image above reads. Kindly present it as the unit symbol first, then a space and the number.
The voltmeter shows V 30
